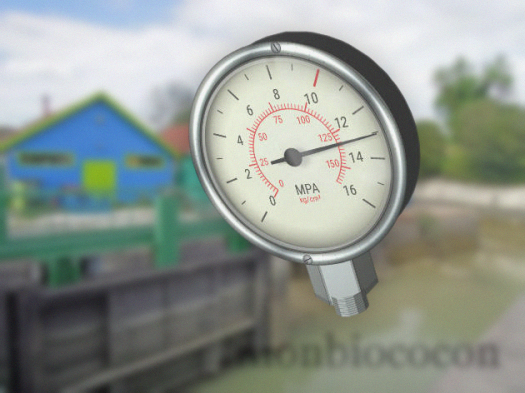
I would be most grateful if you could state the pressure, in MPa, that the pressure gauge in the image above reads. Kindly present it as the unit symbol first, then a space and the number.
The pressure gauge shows MPa 13
